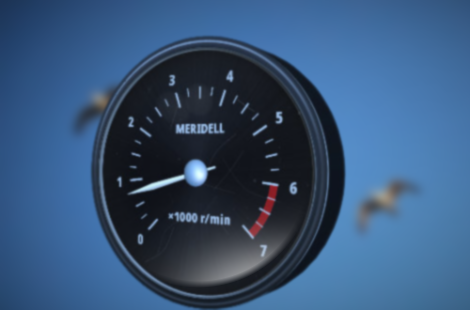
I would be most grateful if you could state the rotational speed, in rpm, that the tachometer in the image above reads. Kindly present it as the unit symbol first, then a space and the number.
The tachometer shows rpm 750
